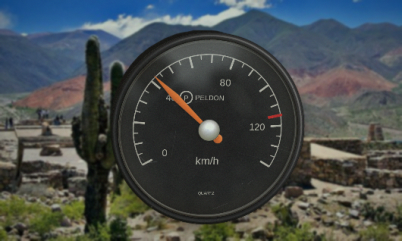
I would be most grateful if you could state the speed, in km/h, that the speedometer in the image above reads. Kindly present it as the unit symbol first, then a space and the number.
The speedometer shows km/h 42.5
